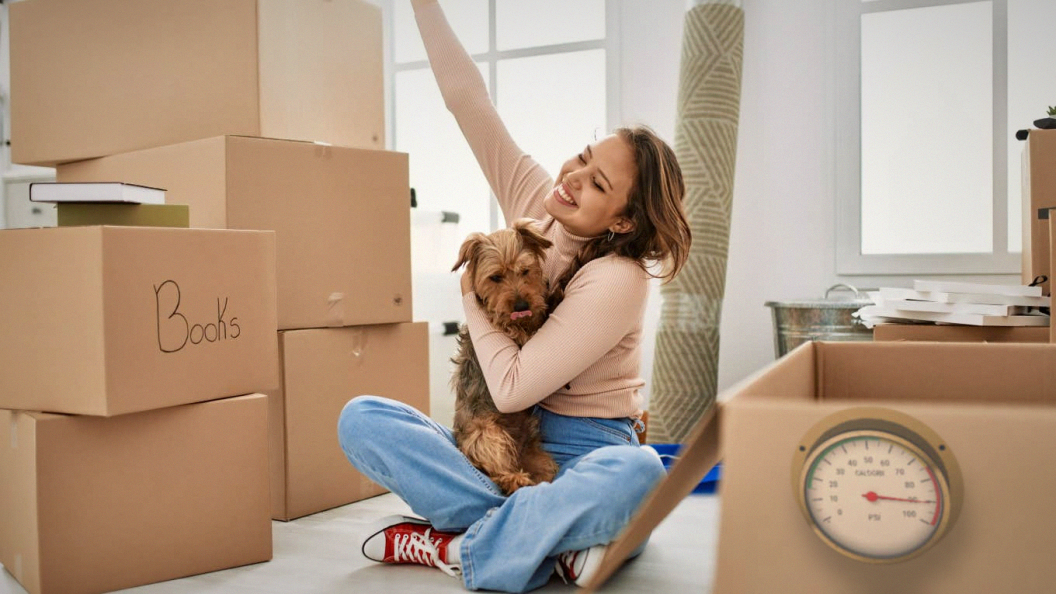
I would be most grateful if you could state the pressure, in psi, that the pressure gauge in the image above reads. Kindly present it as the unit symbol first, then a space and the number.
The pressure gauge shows psi 90
